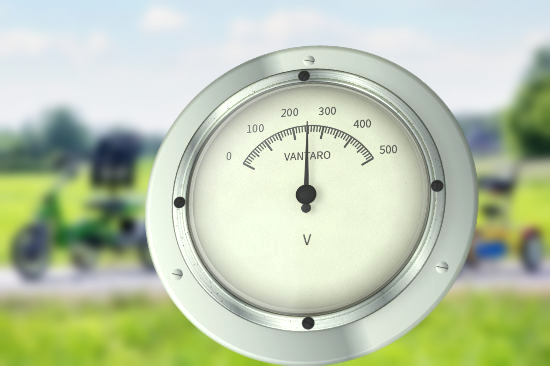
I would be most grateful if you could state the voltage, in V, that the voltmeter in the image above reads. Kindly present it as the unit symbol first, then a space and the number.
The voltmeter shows V 250
